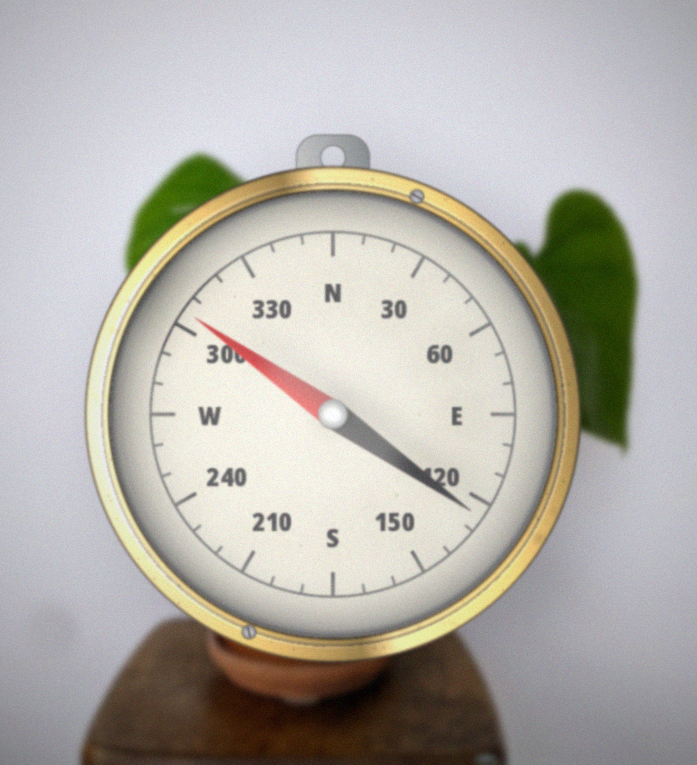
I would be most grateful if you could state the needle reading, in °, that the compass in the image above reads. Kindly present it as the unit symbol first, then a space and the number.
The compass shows ° 305
